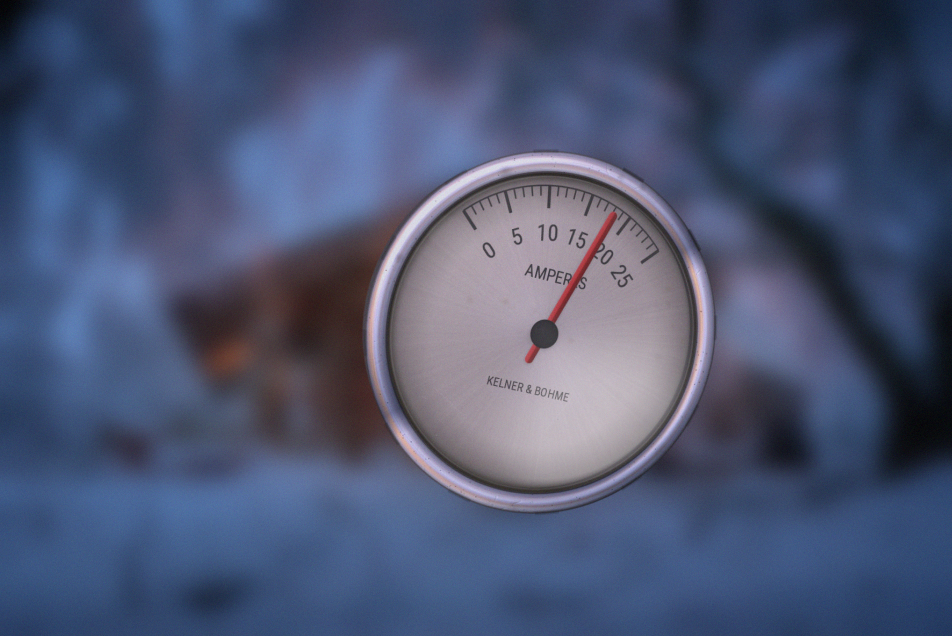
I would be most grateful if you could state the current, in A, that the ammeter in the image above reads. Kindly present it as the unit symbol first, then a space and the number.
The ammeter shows A 18
